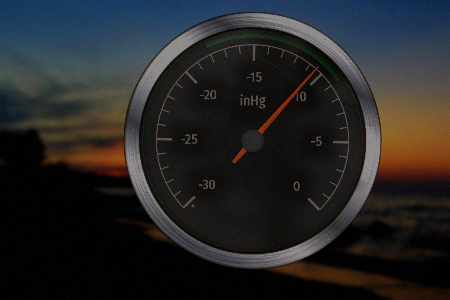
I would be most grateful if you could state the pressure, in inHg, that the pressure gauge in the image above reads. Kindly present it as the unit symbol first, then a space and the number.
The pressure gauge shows inHg -10.5
